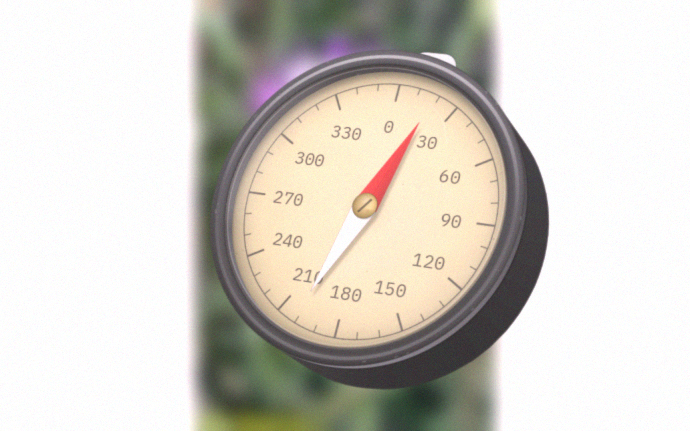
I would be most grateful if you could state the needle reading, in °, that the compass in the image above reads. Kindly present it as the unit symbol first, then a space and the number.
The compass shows ° 20
